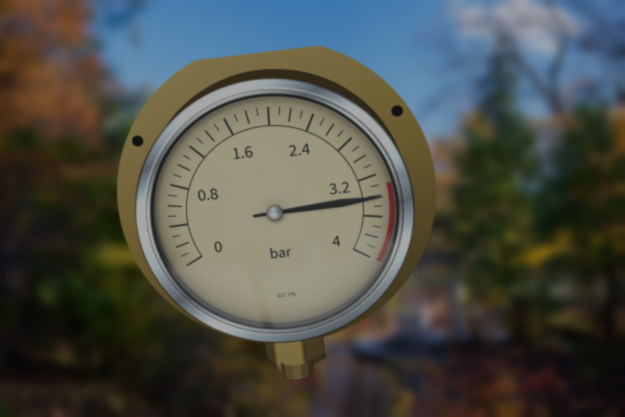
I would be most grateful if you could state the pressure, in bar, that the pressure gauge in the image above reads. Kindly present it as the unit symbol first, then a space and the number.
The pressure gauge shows bar 3.4
